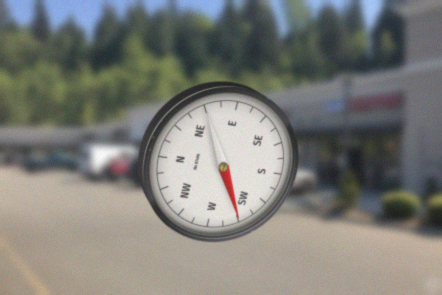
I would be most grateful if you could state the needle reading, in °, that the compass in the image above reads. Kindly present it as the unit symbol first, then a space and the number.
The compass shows ° 240
